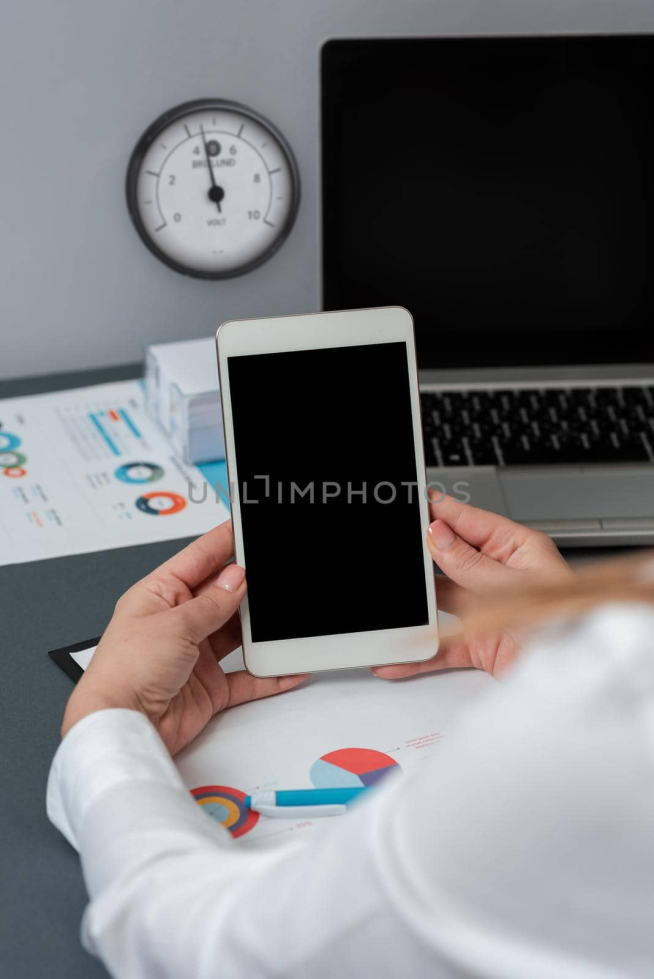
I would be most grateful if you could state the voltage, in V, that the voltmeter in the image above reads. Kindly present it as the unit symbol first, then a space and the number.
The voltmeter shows V 4.5
